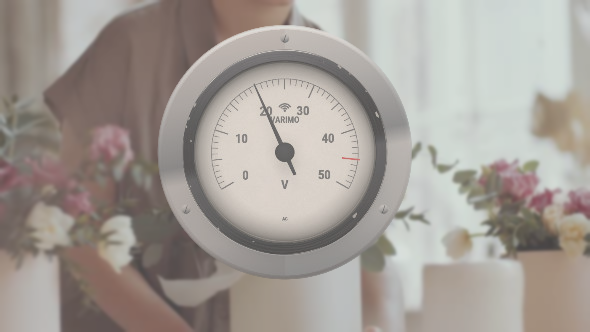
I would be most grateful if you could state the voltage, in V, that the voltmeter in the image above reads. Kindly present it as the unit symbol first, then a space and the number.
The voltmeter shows V 20
